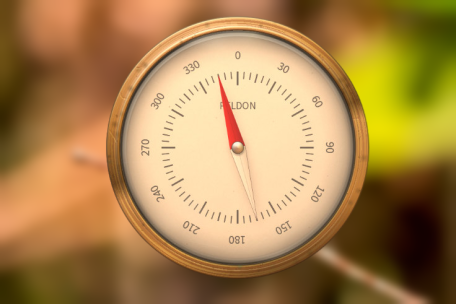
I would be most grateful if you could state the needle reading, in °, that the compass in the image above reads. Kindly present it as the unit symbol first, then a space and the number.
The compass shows ° 345
